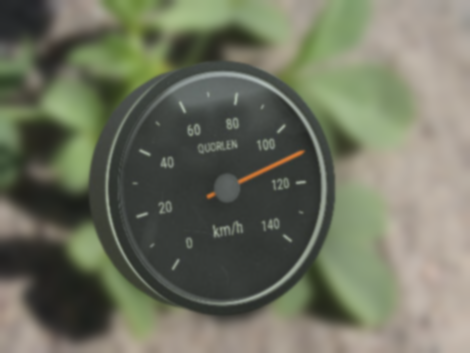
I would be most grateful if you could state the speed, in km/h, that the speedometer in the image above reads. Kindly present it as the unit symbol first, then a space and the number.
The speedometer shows km/h 110
